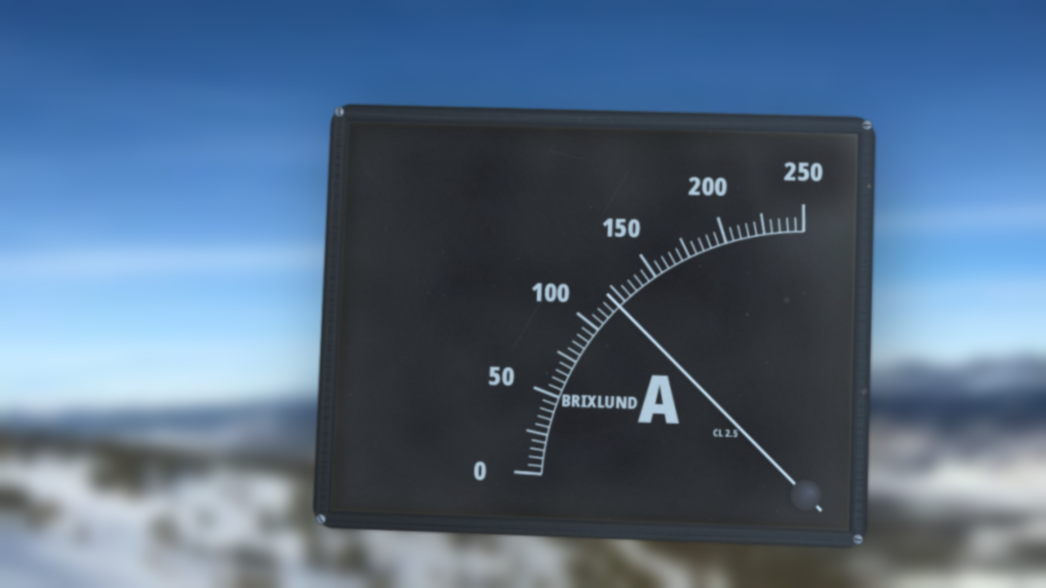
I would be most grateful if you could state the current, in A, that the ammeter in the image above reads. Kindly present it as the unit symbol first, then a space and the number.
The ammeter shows A 120
